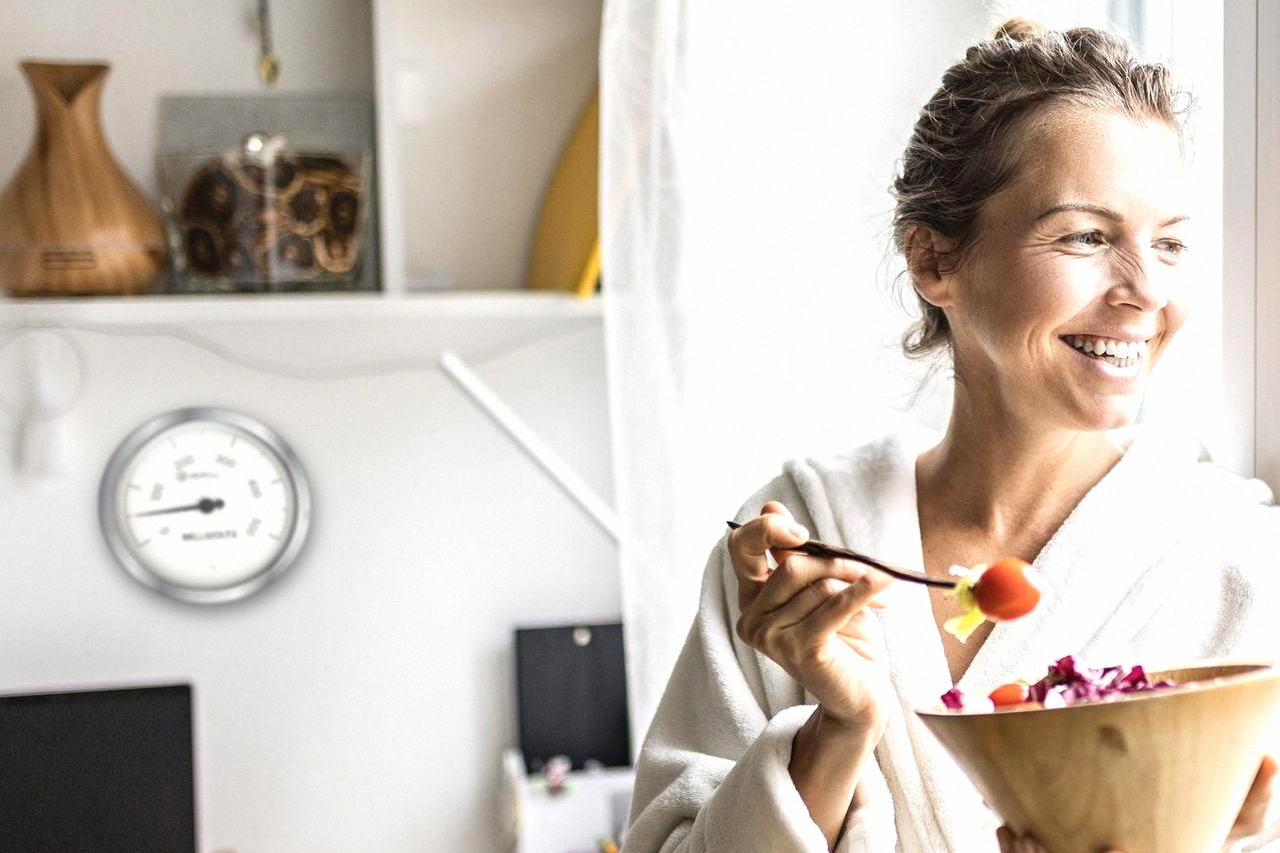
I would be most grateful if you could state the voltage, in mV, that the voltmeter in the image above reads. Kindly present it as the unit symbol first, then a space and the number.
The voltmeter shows mV 50
